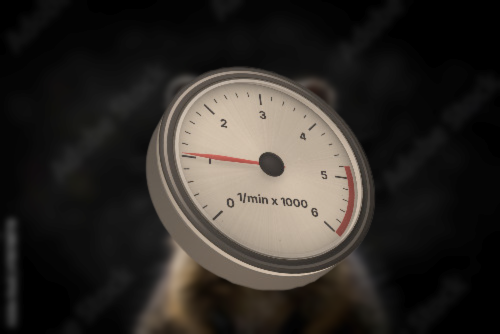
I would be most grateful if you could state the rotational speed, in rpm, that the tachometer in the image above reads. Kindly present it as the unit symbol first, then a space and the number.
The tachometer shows rpm 1000
